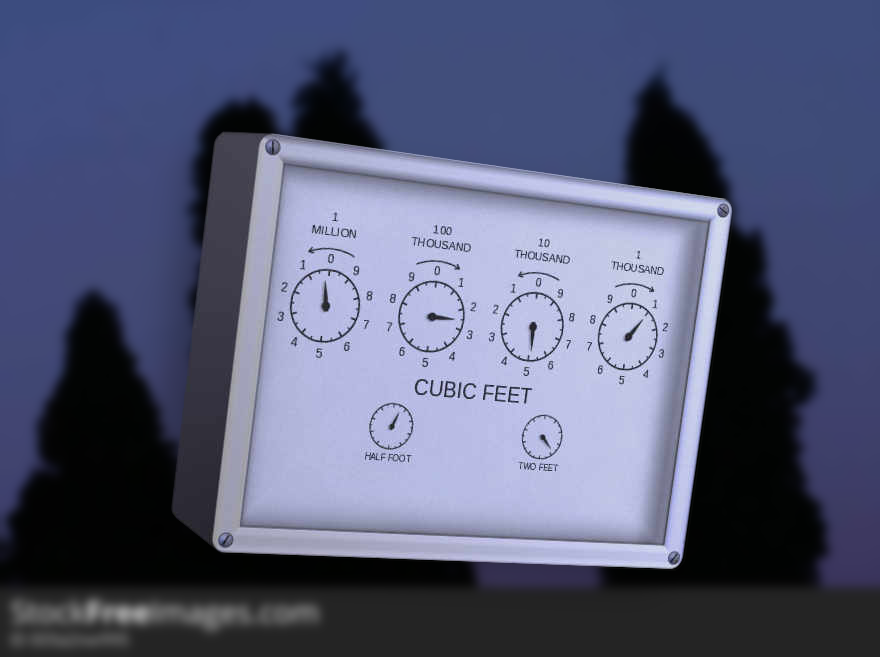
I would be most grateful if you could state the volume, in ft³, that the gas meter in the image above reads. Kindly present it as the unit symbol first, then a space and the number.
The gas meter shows ft³ 25100
